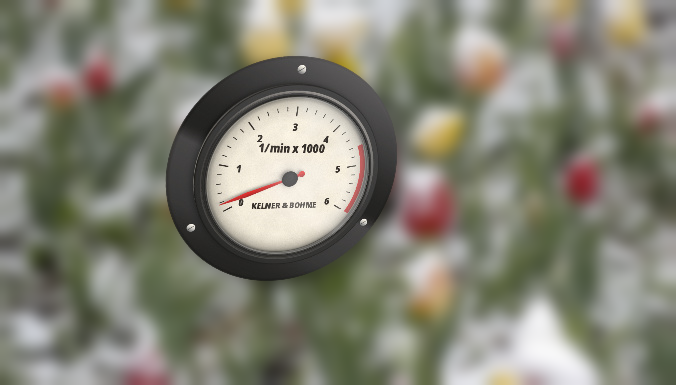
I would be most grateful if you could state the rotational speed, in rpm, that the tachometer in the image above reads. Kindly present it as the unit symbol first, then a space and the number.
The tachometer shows rpm 200
